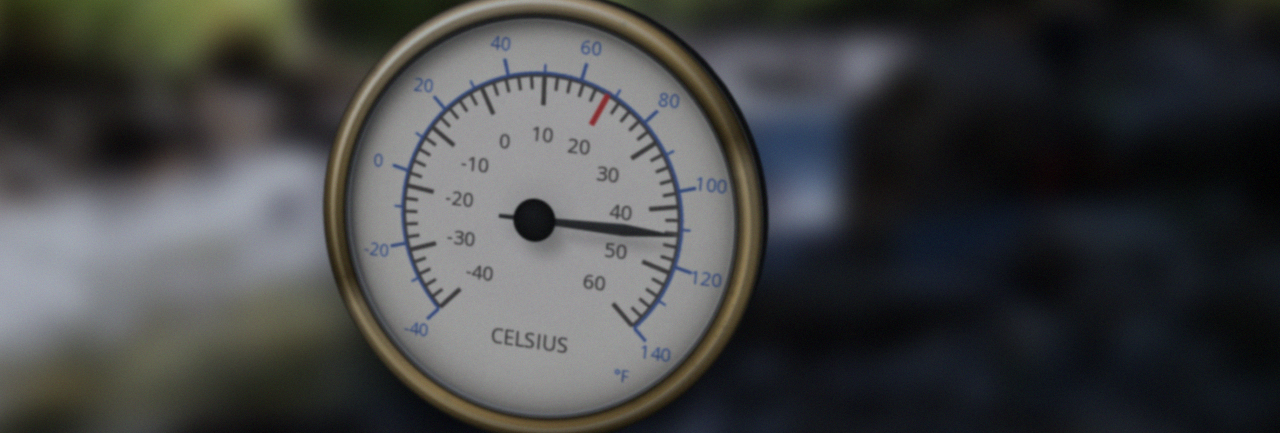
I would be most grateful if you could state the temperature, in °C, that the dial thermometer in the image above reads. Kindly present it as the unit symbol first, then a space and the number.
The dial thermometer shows °C 44
